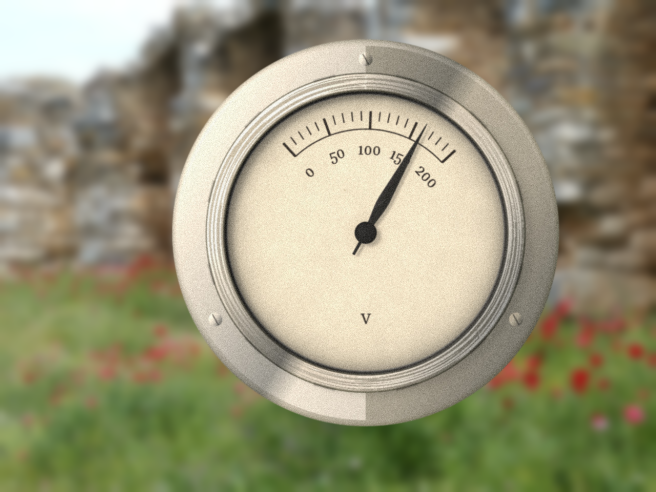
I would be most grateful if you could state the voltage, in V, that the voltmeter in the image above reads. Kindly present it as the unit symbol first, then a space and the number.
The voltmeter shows V 160
